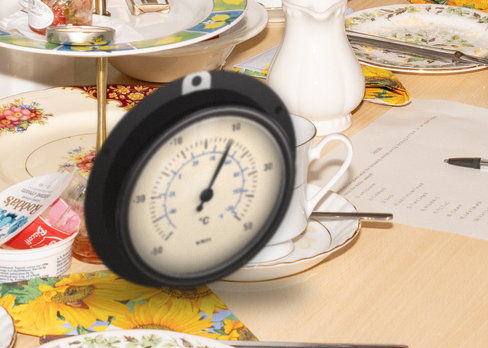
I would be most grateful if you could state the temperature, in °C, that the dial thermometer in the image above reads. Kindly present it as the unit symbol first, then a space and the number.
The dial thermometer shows °C 10
